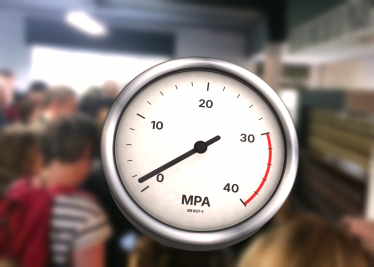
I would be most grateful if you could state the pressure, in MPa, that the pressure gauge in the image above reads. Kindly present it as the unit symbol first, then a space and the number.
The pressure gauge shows MPa 1
